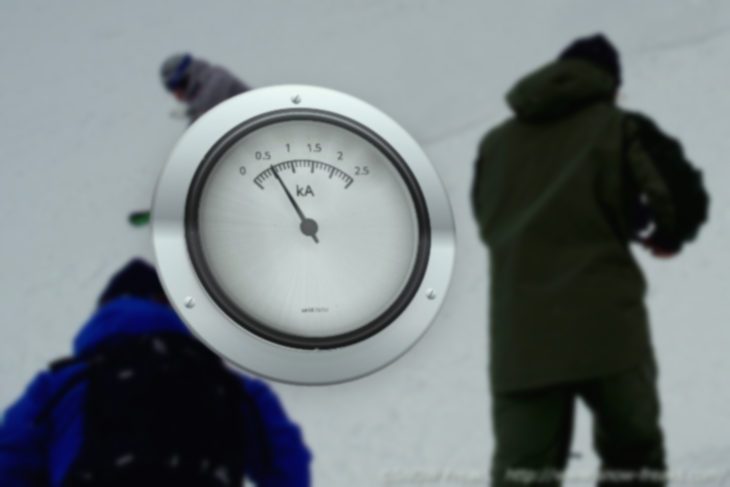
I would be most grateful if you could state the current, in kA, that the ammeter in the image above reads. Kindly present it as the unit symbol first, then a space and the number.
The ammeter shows kA 0.5
